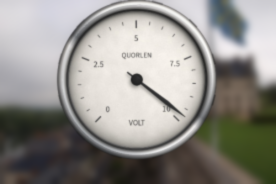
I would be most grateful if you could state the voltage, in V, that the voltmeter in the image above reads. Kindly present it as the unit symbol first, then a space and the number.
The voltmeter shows V 9.75
